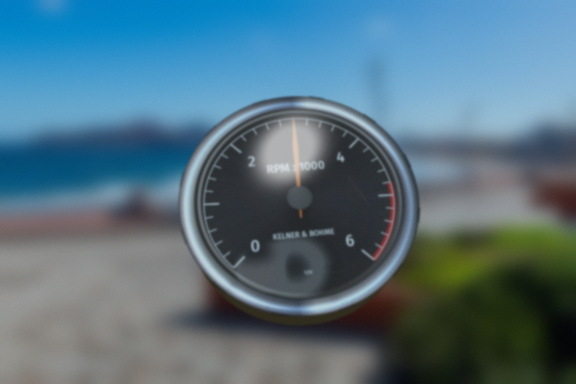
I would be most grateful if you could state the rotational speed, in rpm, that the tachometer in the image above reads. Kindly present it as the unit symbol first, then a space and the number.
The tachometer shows rpm 3000
